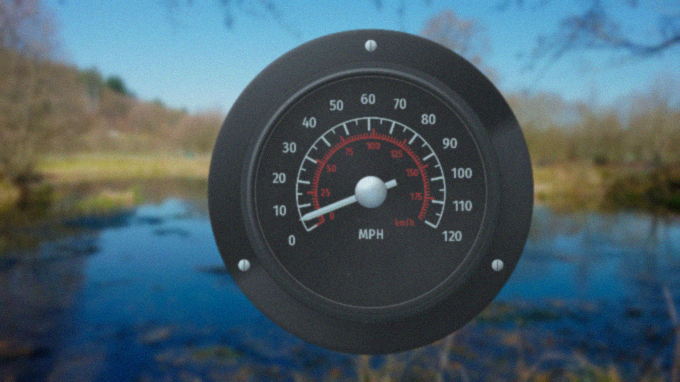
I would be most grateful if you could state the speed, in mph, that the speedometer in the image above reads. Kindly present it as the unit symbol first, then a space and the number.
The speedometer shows mph 5
